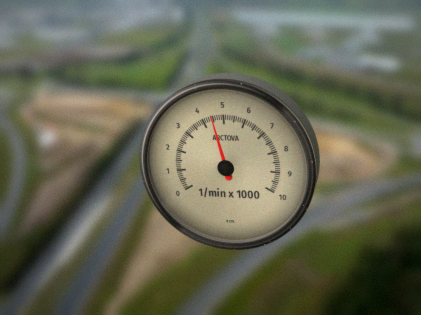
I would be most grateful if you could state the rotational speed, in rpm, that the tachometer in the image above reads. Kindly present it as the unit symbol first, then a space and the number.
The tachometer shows rpm 4500
